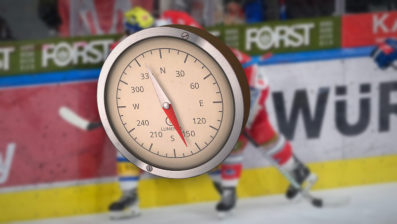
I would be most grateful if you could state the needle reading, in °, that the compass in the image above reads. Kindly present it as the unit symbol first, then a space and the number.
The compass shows ° 160
